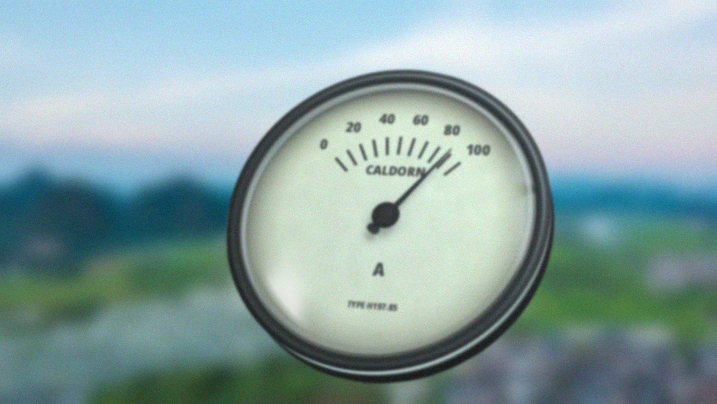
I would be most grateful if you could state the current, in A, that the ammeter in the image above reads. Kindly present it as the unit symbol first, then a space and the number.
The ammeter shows A 90
